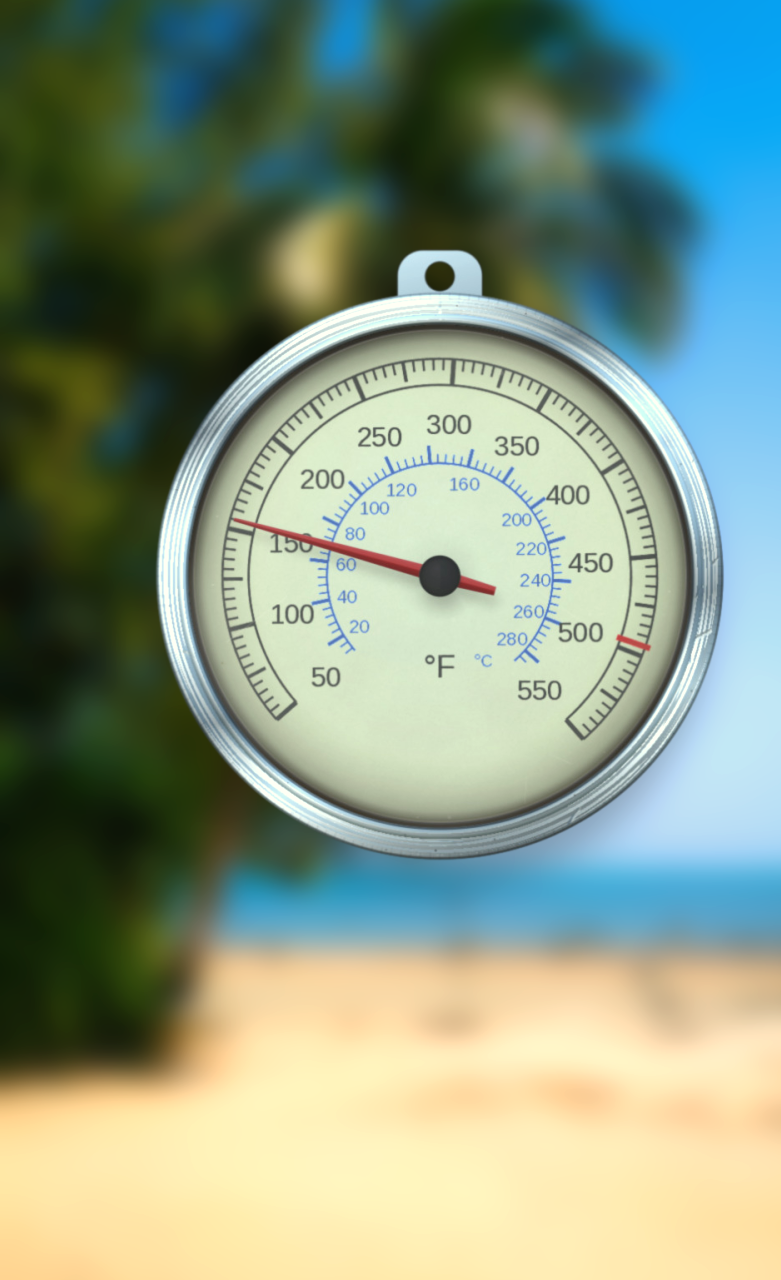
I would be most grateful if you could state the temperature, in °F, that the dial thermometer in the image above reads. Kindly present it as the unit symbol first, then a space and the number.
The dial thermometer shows °F 155
